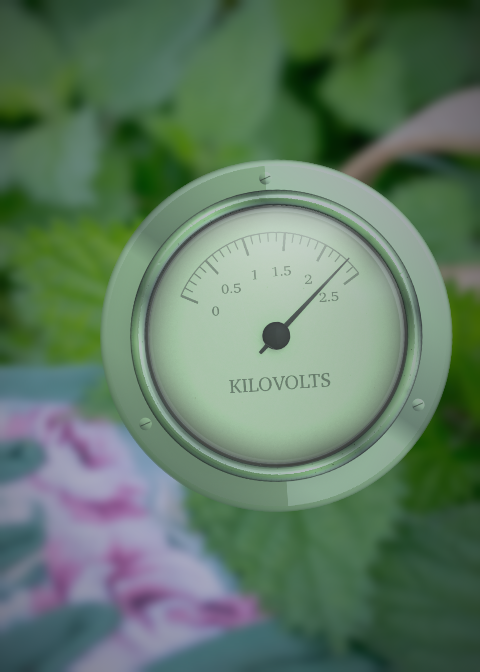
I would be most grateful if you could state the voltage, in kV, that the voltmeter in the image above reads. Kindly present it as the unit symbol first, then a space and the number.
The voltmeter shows kV 2.3
